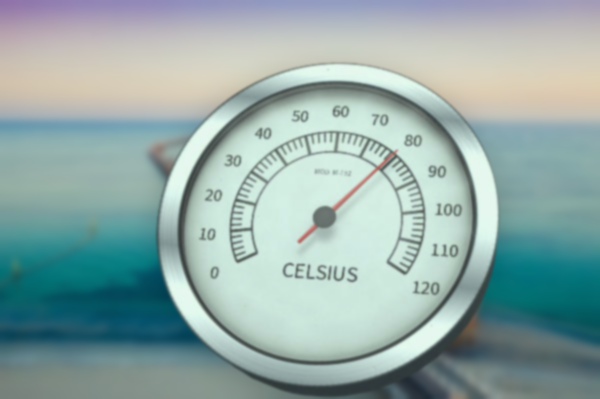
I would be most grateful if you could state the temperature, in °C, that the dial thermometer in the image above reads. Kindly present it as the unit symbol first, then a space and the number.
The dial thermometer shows °C 80
